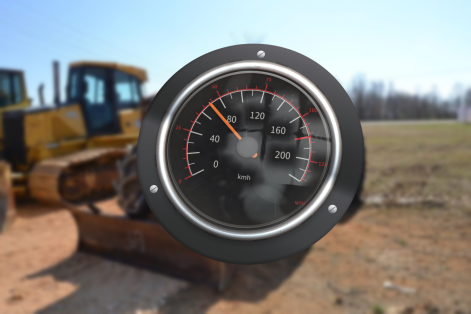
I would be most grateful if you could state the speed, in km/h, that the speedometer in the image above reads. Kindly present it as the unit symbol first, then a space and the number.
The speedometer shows km/h 70
